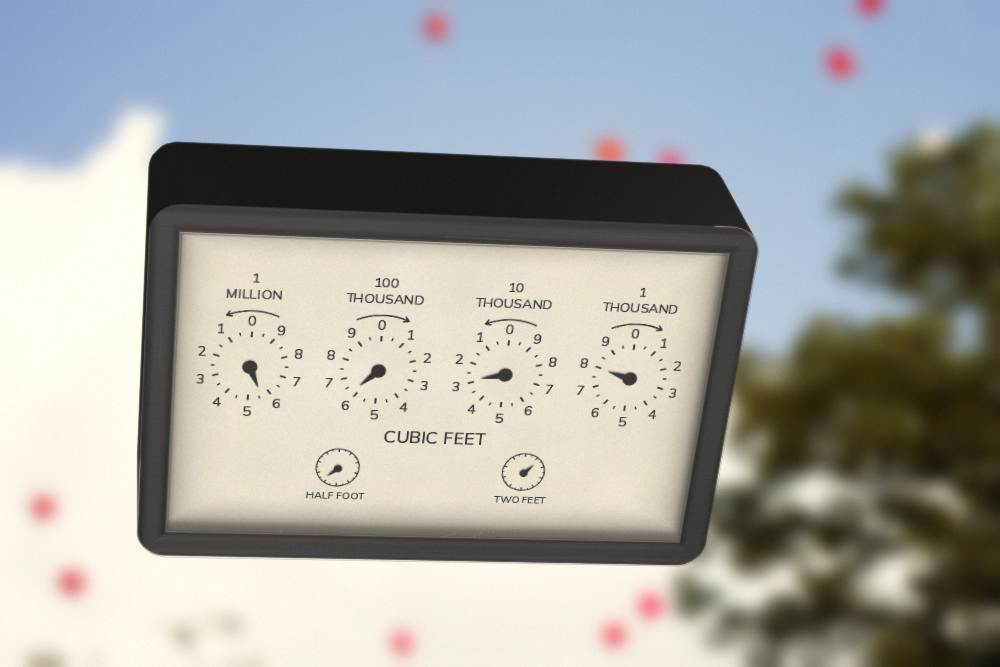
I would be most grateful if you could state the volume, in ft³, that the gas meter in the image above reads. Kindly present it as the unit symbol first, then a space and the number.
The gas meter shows ft³ 562800
